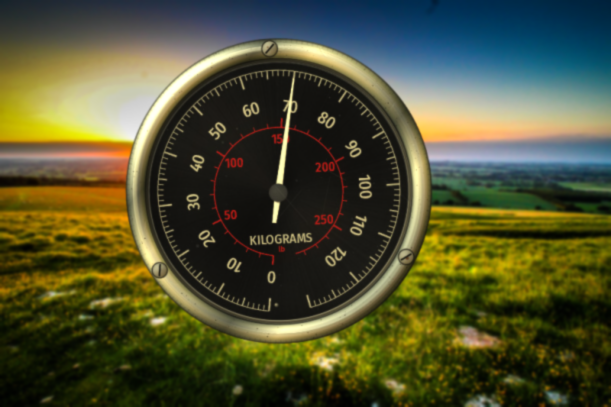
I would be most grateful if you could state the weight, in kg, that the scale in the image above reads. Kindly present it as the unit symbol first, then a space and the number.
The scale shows kg 70
